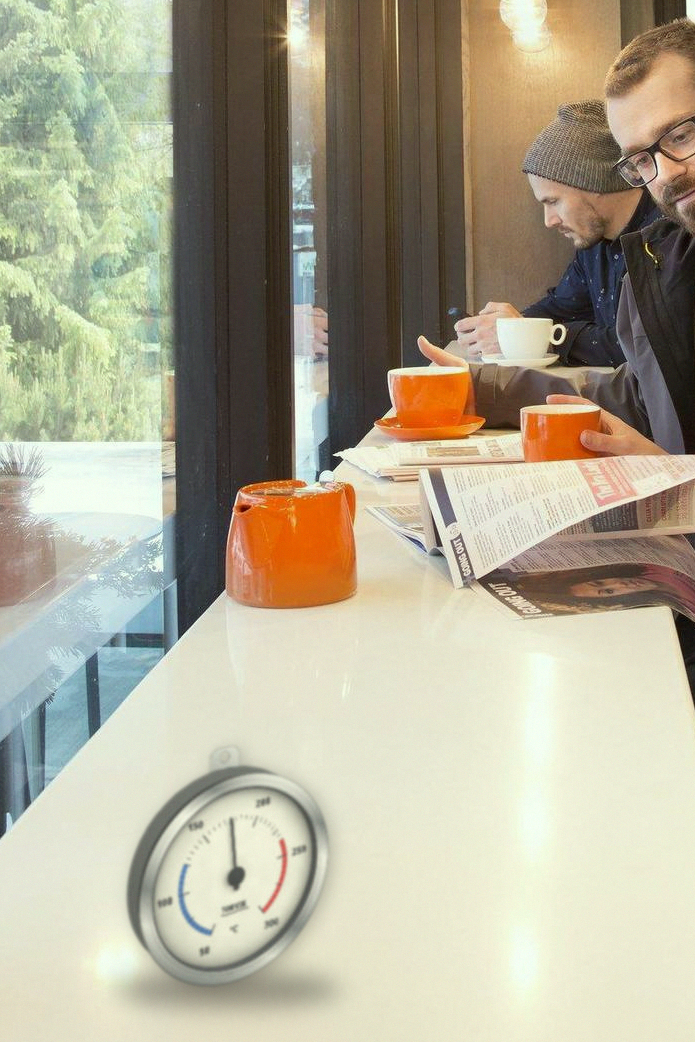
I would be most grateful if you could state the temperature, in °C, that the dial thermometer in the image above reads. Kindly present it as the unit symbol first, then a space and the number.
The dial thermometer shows °C 175
